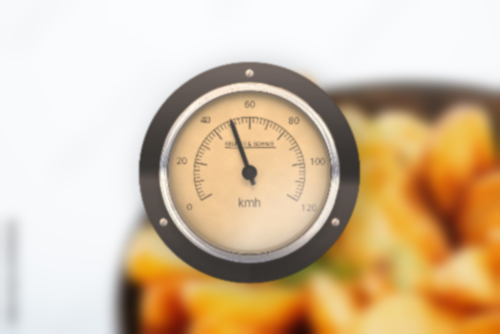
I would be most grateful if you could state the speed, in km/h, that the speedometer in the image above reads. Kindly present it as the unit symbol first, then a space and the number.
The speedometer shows km/h 50
